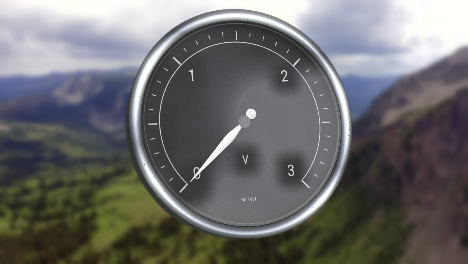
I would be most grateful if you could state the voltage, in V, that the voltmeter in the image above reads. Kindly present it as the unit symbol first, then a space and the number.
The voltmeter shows V 0
